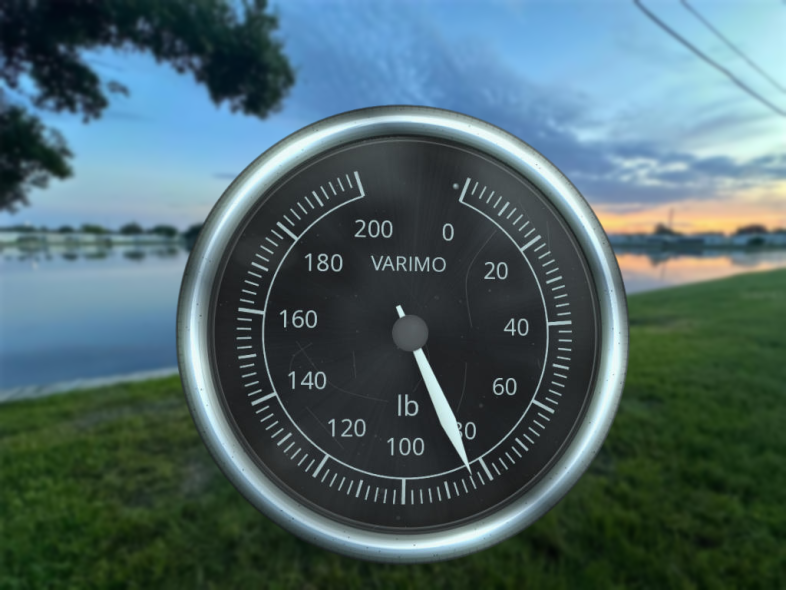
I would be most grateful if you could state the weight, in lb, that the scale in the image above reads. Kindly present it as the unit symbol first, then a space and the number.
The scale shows lb 84
